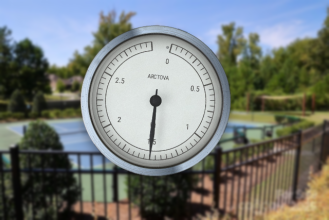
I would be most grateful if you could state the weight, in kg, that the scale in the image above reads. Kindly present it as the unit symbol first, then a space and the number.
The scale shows kg 1.5
